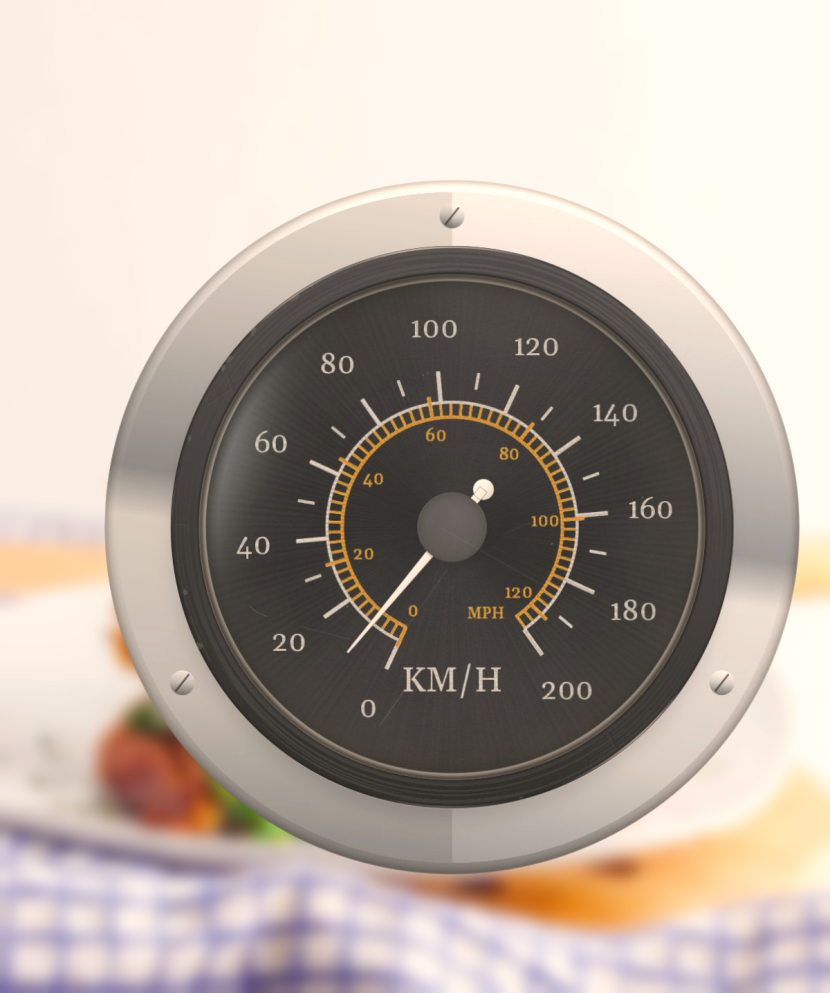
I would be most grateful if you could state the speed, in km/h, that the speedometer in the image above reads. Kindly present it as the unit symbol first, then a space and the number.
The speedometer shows km/h 10
